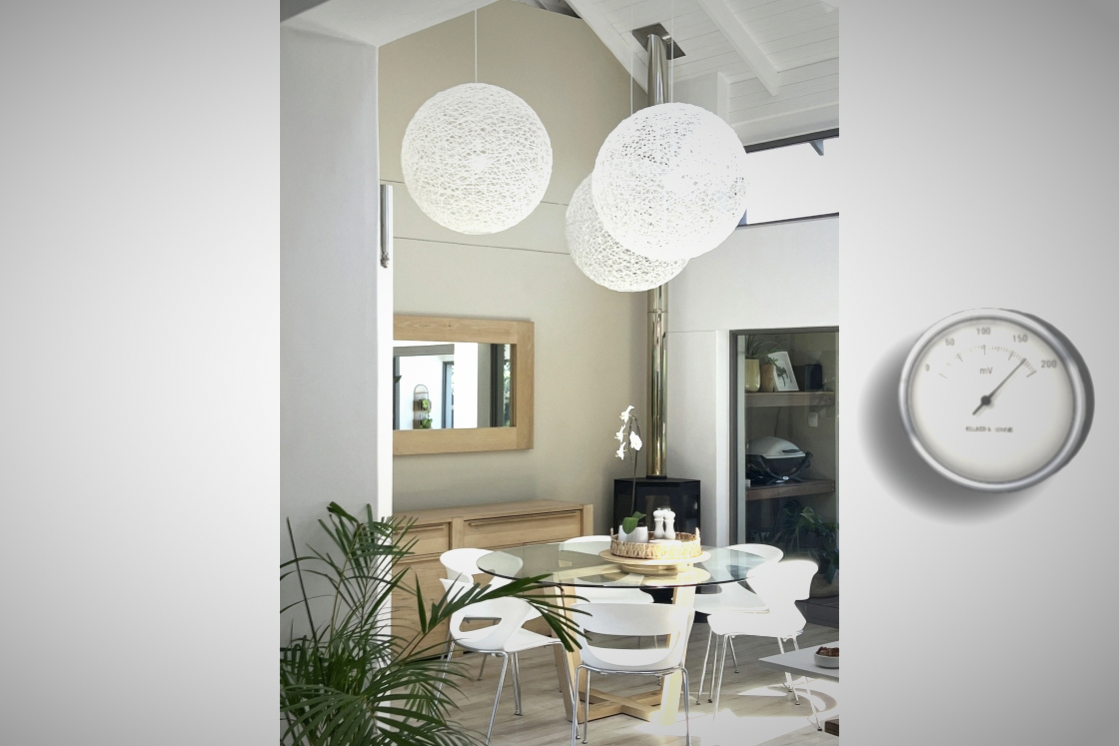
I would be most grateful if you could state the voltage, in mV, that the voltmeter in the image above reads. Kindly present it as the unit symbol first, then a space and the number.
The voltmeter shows mV 175
